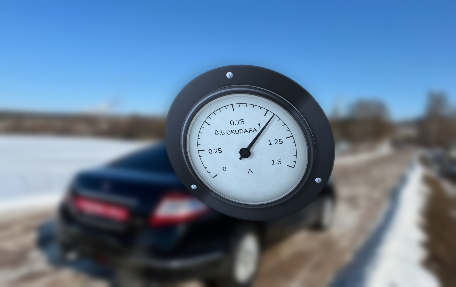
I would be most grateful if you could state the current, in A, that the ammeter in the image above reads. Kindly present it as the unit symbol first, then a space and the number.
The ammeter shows A 1.05
